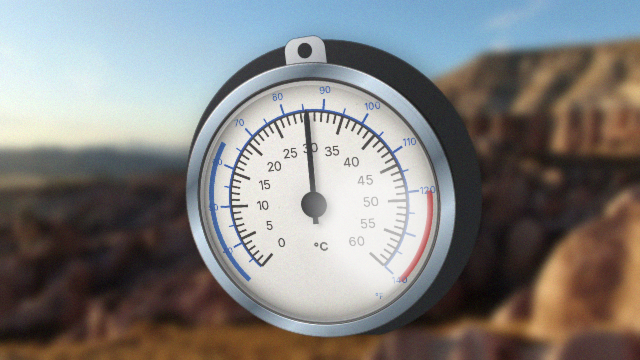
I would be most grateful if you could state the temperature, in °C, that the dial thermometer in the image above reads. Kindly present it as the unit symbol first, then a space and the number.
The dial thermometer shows °C 30
